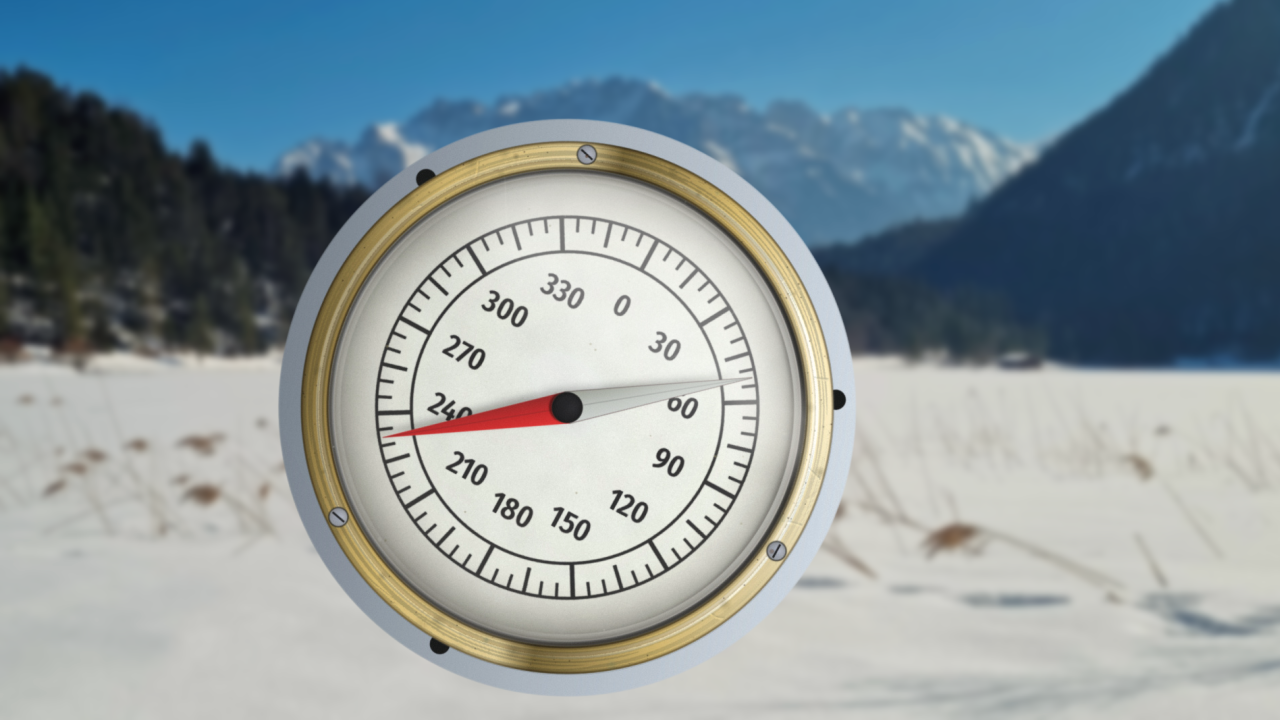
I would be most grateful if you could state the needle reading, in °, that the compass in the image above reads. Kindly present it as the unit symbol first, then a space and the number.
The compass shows ° 232.5
